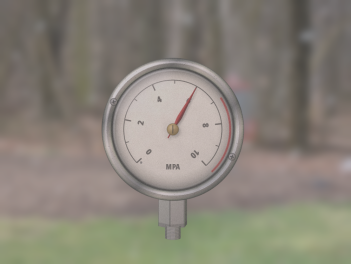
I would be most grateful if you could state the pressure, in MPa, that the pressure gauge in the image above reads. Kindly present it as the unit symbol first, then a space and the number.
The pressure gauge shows MPa 6
